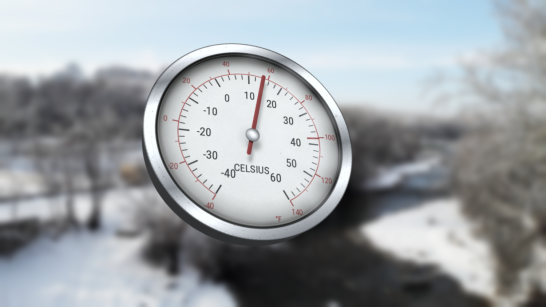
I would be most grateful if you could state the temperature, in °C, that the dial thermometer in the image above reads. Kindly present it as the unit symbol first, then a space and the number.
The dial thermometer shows °C 14
